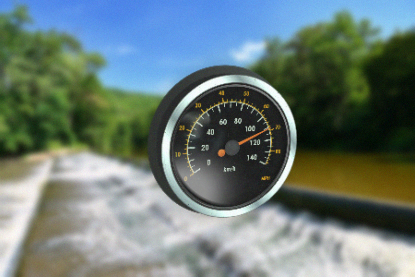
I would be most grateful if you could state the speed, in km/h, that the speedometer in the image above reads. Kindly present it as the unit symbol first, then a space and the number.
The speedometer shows km/h 110
